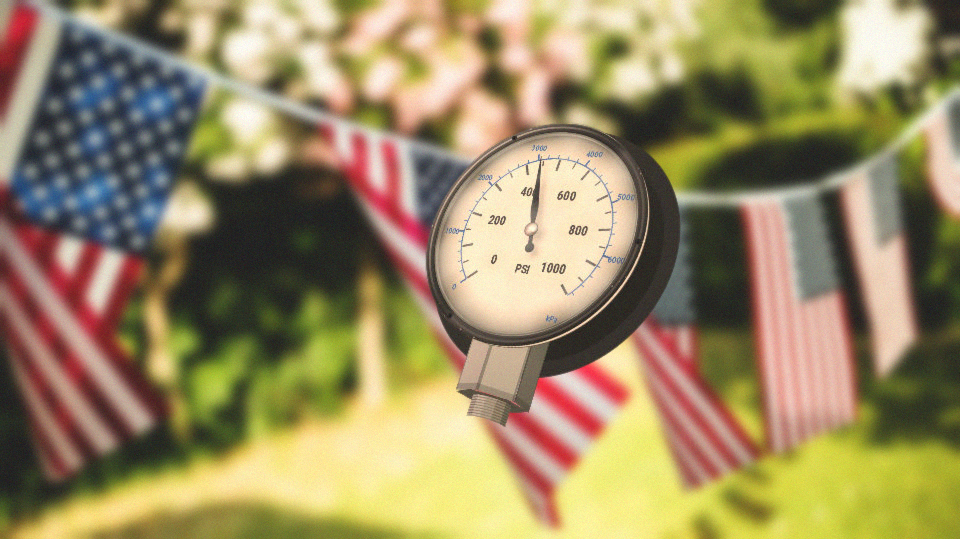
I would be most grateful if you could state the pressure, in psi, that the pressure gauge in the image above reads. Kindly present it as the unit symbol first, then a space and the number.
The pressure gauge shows psi 450
